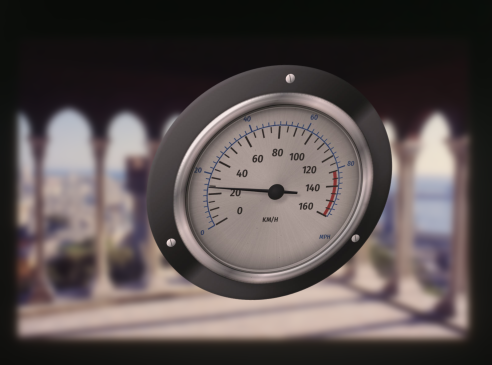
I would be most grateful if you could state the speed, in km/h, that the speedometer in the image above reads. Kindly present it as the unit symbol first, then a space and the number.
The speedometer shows km/h 25
